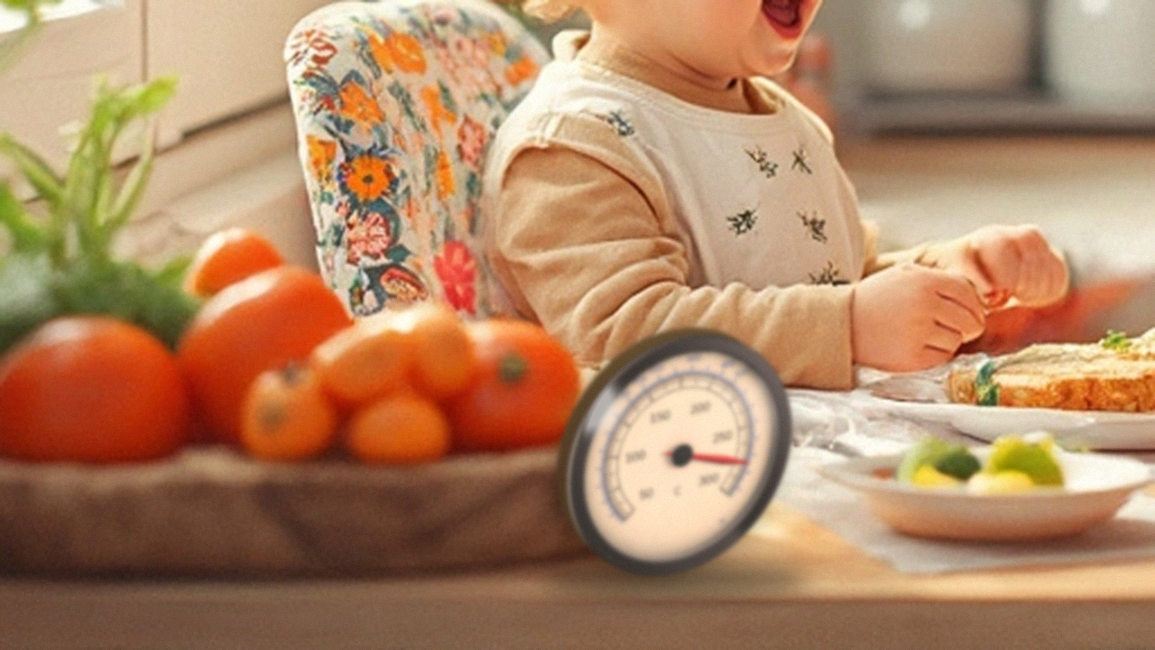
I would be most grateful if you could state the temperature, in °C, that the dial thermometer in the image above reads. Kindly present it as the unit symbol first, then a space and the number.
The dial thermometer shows °C 275
